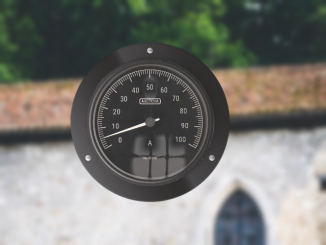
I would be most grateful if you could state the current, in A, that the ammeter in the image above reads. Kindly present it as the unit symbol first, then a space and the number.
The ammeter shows A 5
